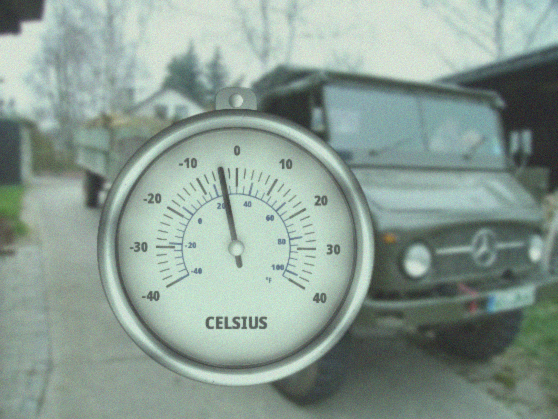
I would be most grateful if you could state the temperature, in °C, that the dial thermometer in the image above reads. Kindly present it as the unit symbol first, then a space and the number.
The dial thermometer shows °C -4
